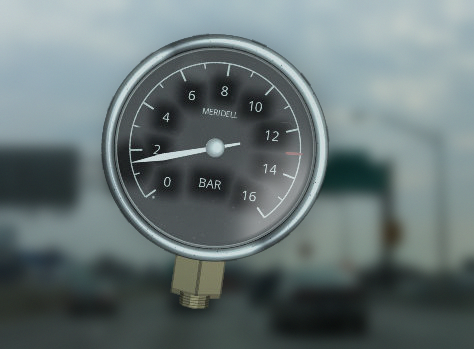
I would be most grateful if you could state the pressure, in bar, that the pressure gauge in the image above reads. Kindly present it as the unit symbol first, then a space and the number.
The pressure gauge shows bar 1.5
